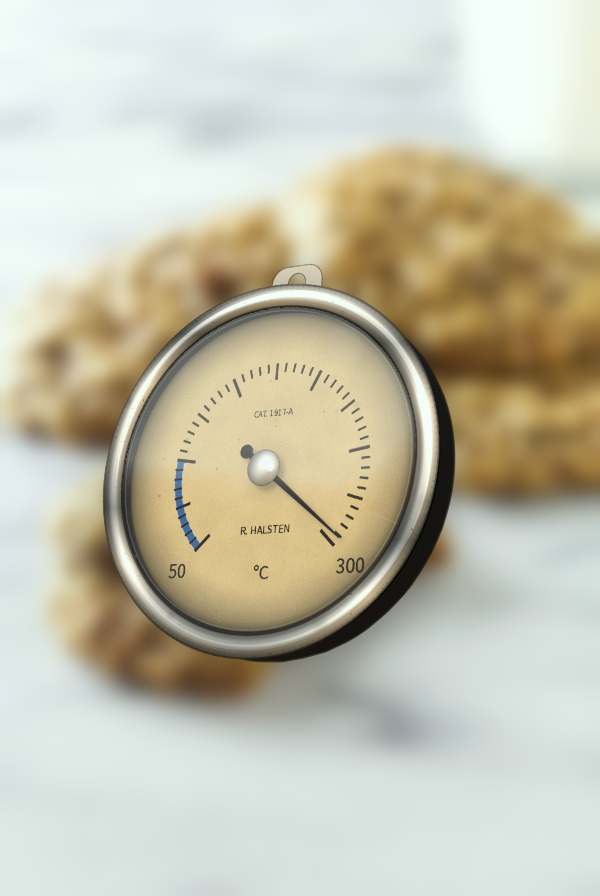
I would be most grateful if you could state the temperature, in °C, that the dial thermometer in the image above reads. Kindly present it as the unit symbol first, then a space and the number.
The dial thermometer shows °C 295
